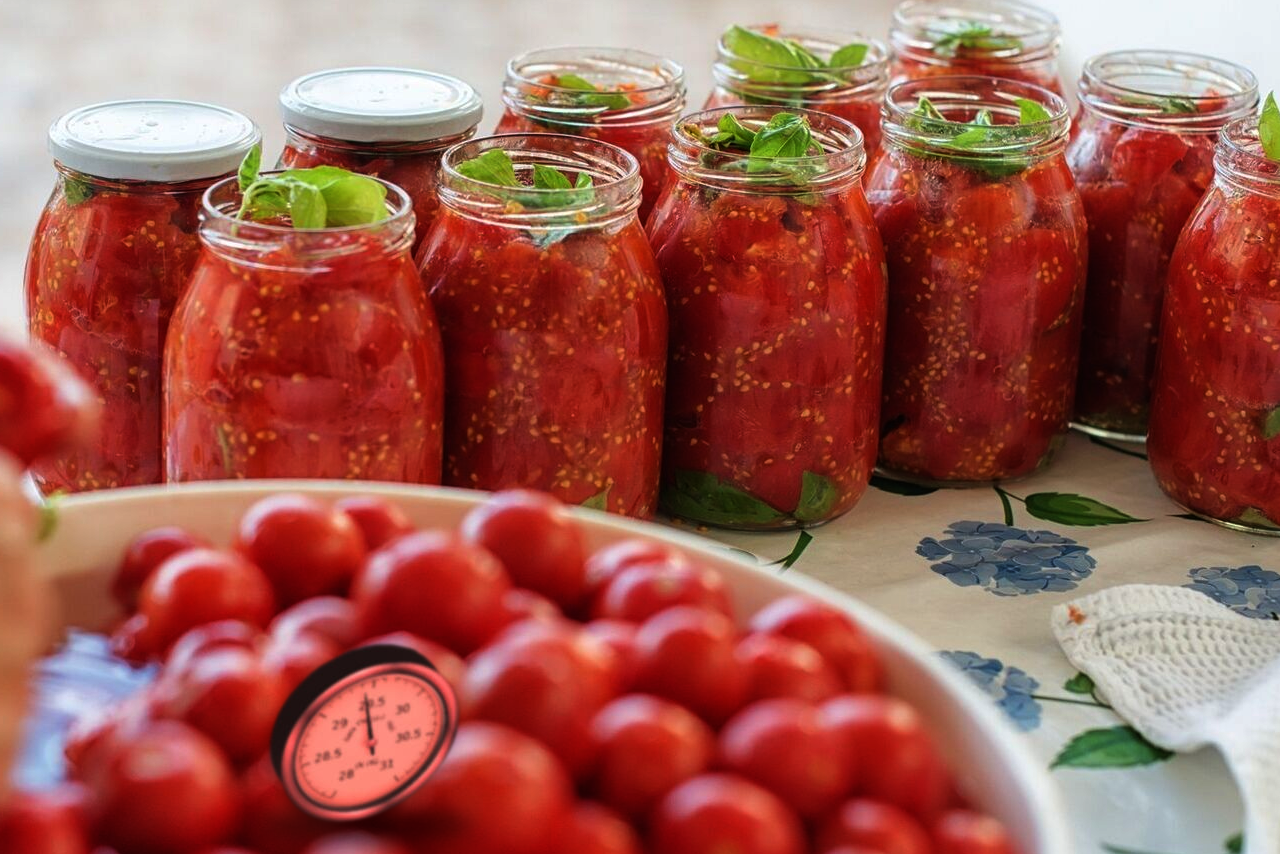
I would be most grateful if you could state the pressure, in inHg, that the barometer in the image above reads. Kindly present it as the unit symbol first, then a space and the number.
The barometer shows inHg 29.4
